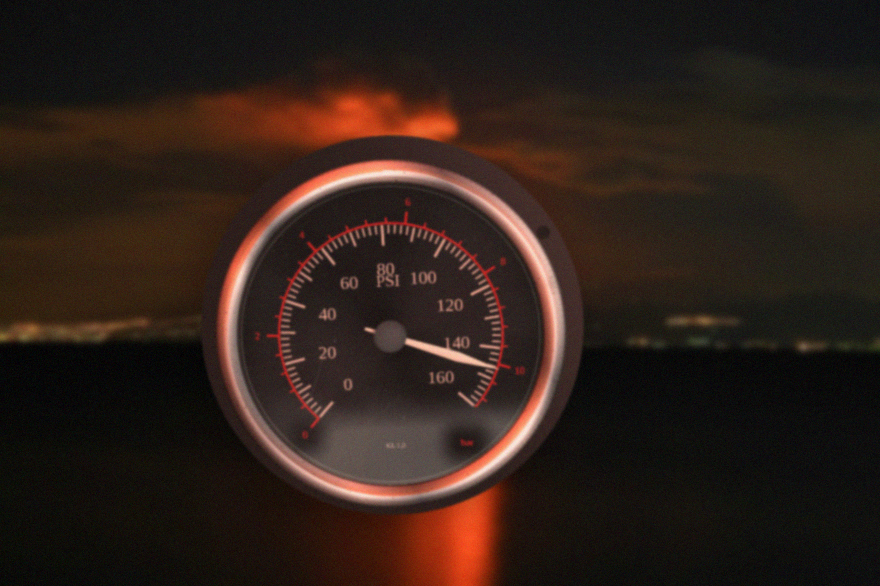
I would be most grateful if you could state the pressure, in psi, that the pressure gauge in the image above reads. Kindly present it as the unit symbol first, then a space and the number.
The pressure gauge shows psi 146
